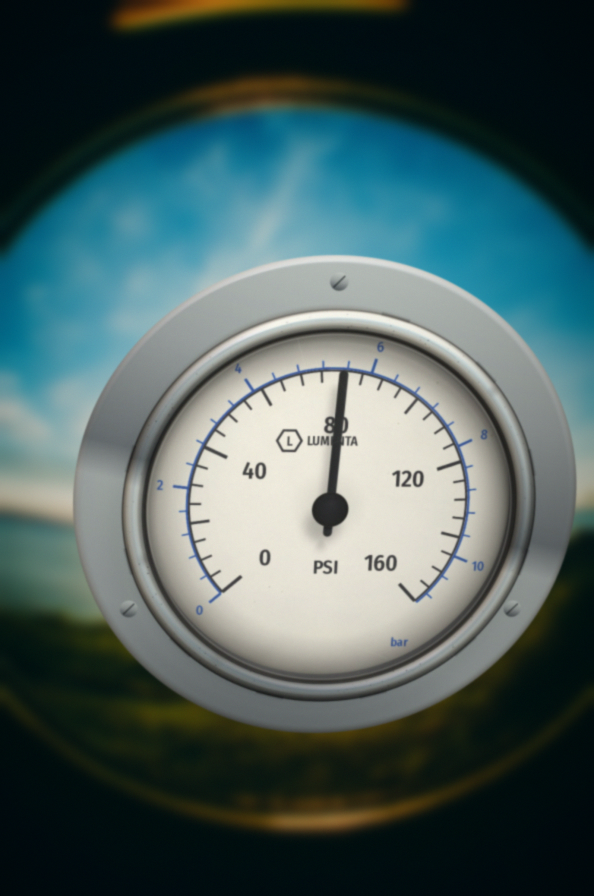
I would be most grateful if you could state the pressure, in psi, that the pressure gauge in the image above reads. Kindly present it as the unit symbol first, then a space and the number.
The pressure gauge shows psi 80
